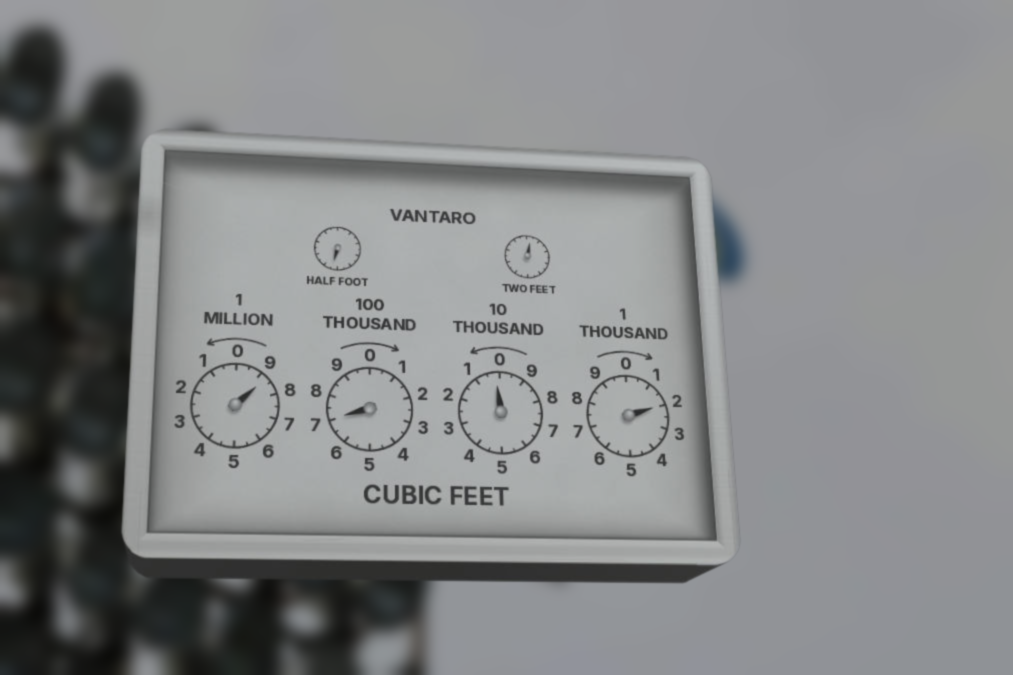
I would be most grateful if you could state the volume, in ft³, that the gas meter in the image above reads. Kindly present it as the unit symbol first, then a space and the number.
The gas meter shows ft³ 870200
